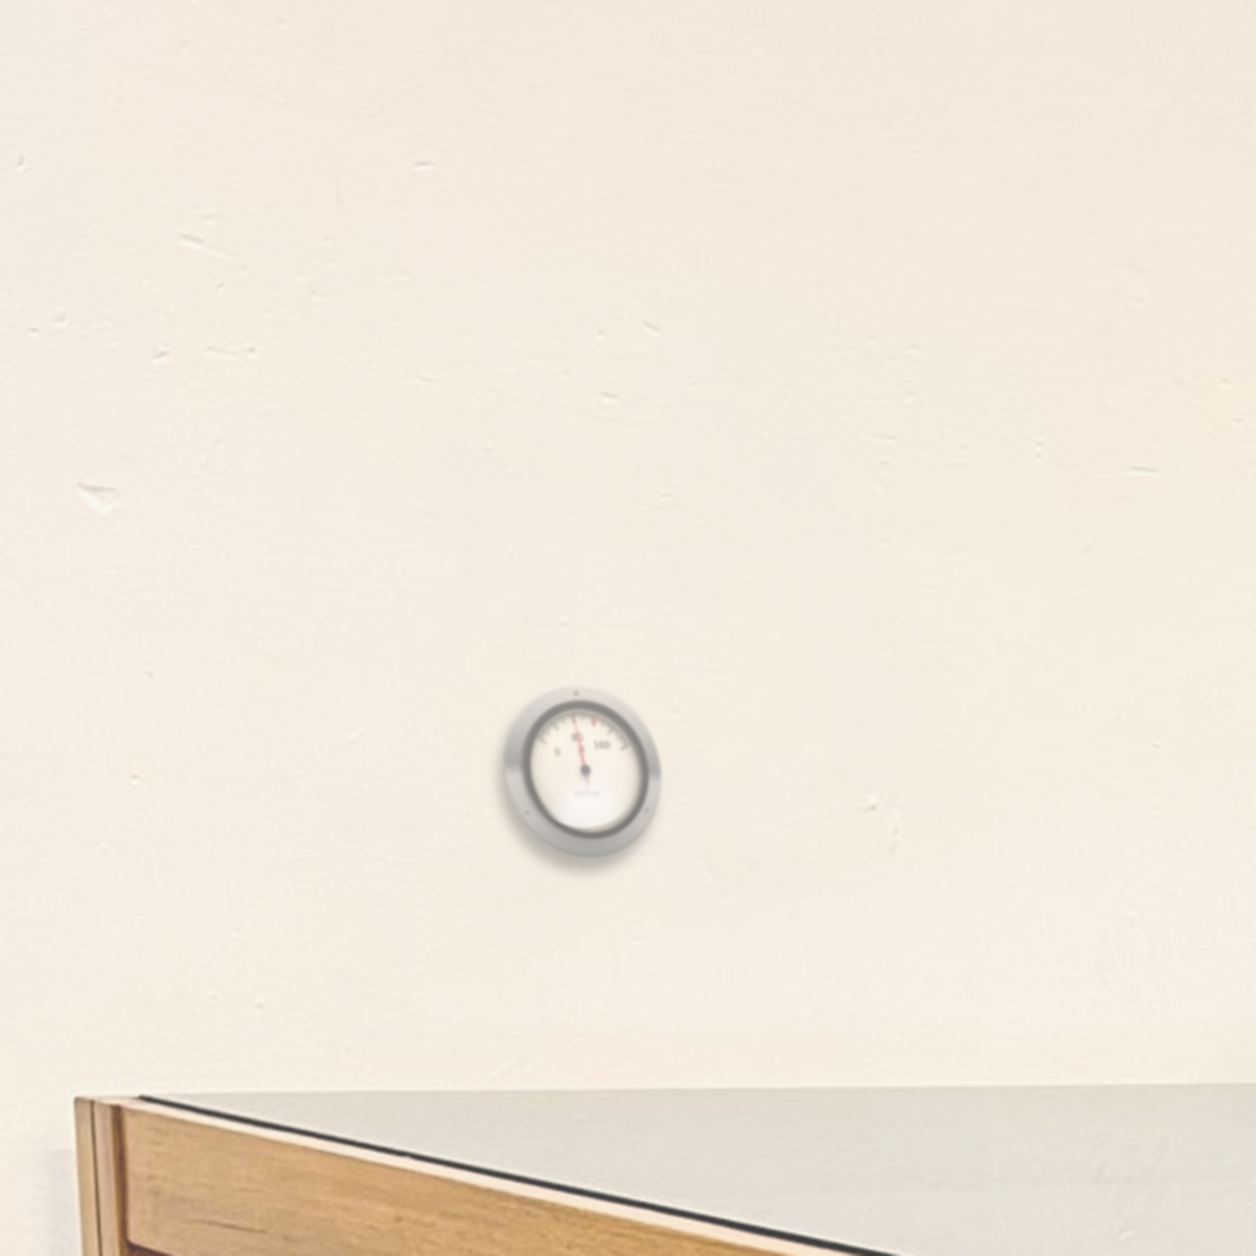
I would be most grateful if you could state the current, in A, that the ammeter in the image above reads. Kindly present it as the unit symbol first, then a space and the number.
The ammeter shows A 80
